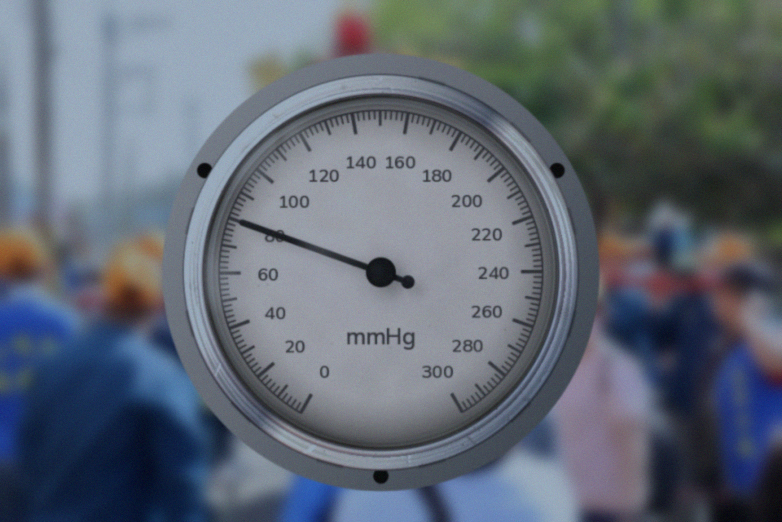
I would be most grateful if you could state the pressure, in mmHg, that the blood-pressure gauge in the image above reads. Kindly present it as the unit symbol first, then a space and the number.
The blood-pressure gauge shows mmHg 80
